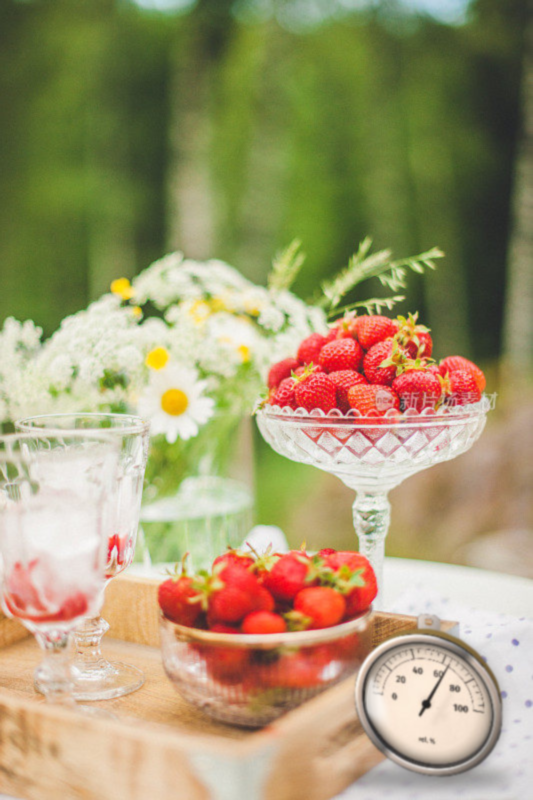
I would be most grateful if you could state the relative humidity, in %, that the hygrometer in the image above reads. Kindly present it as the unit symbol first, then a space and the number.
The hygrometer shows % 64
